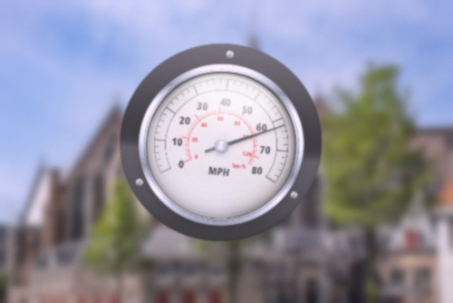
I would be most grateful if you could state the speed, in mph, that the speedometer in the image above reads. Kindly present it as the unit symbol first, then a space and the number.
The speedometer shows mph 62
